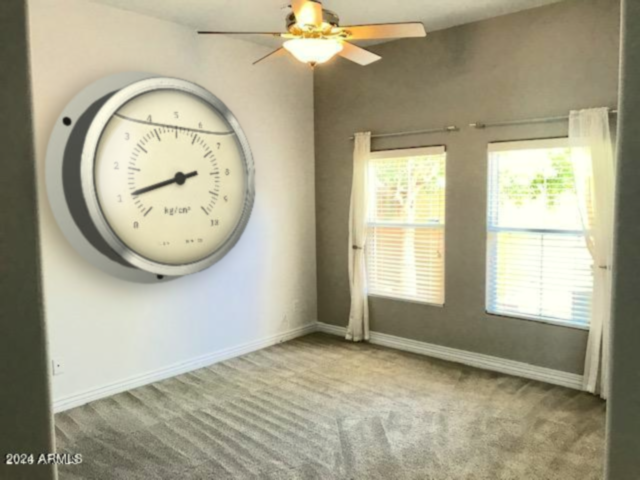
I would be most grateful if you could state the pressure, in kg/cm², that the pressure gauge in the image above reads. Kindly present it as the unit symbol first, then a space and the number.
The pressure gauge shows kg/cm² 1
